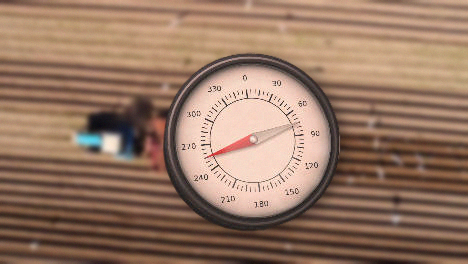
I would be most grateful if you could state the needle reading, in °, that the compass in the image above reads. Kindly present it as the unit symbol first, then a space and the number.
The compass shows ° 255
